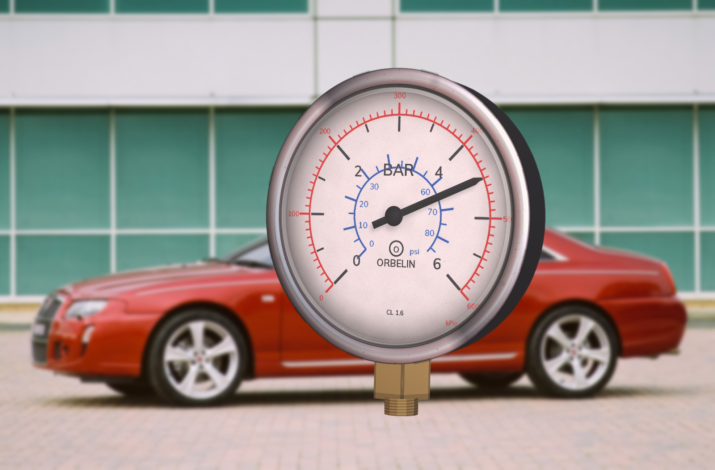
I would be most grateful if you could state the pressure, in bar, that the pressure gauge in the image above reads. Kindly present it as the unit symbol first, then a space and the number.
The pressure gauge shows bar 4.5
